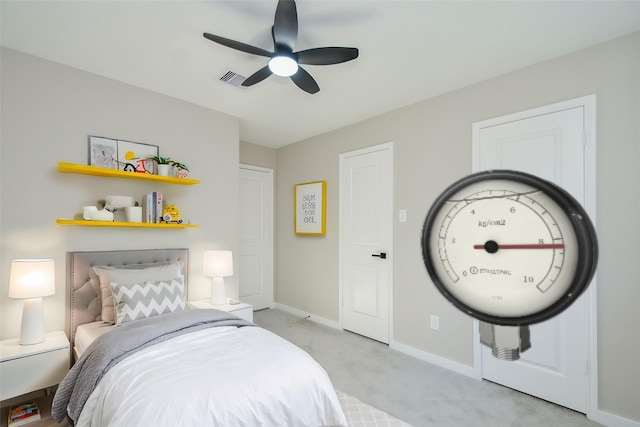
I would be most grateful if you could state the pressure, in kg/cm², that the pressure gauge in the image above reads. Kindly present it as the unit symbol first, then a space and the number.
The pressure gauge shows kg/cm² 8.25
